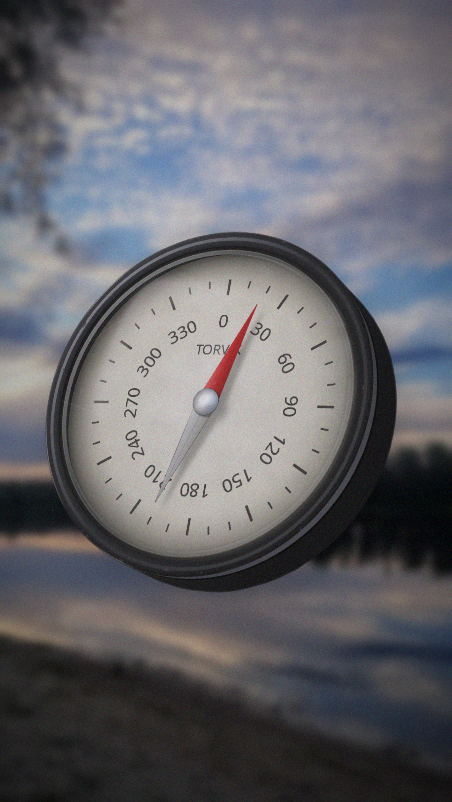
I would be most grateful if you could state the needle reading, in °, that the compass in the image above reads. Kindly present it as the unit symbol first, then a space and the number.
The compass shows ° 20
